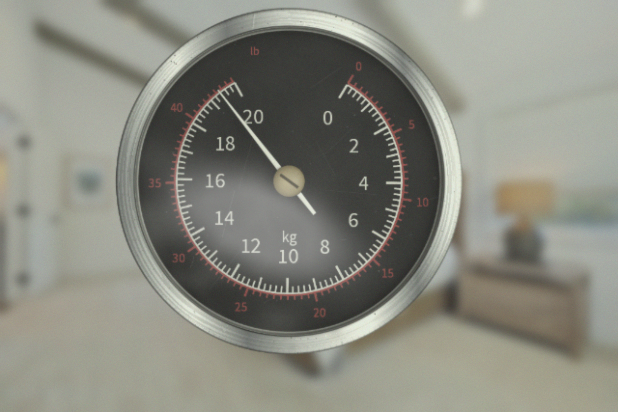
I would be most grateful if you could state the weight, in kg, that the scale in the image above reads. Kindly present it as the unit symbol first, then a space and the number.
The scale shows kg 19.4
